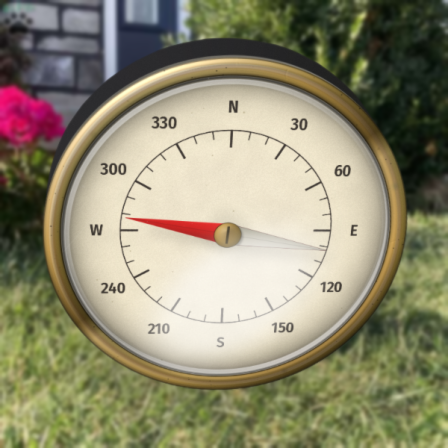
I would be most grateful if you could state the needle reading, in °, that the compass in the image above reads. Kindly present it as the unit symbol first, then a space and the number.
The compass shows ° 280
